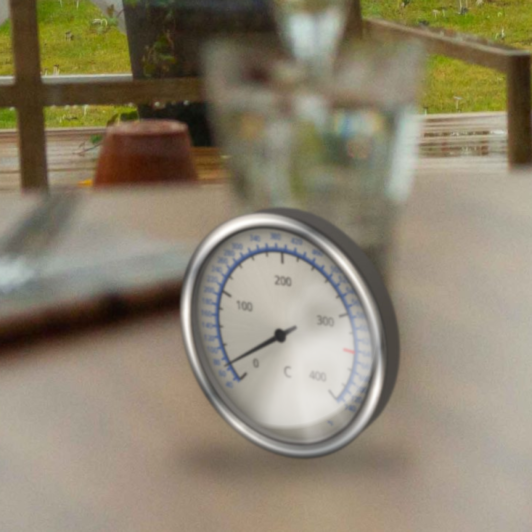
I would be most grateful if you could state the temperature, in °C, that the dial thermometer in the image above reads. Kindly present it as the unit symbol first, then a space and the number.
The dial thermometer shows °C 20
